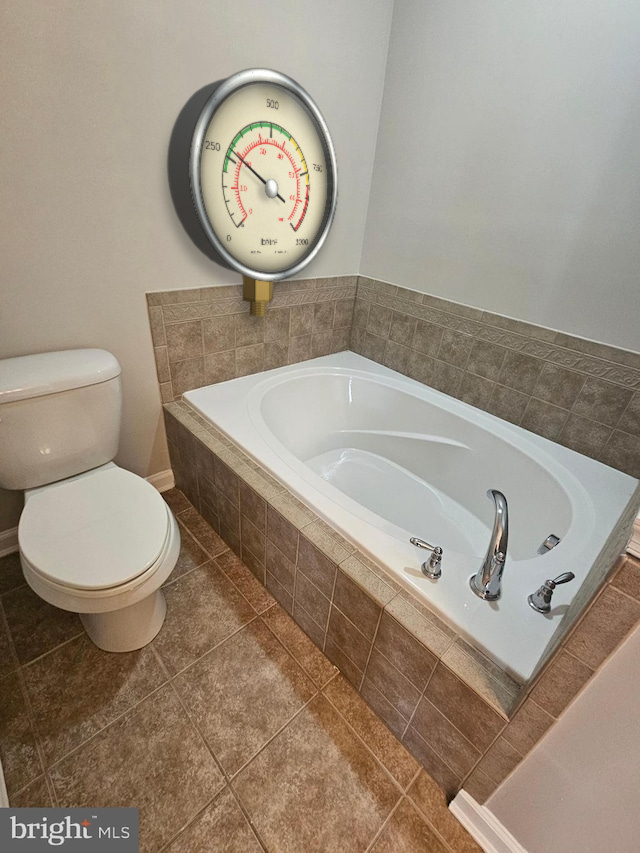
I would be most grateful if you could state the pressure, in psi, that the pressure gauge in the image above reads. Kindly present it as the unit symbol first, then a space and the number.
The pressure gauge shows psi 275
